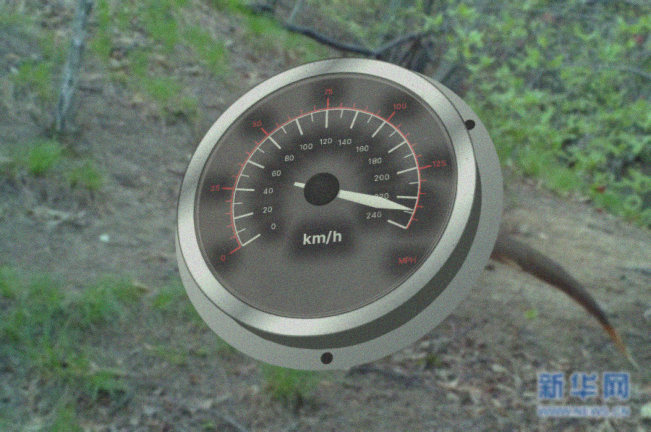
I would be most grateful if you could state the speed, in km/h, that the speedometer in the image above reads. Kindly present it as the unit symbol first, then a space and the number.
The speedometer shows km/h 230
